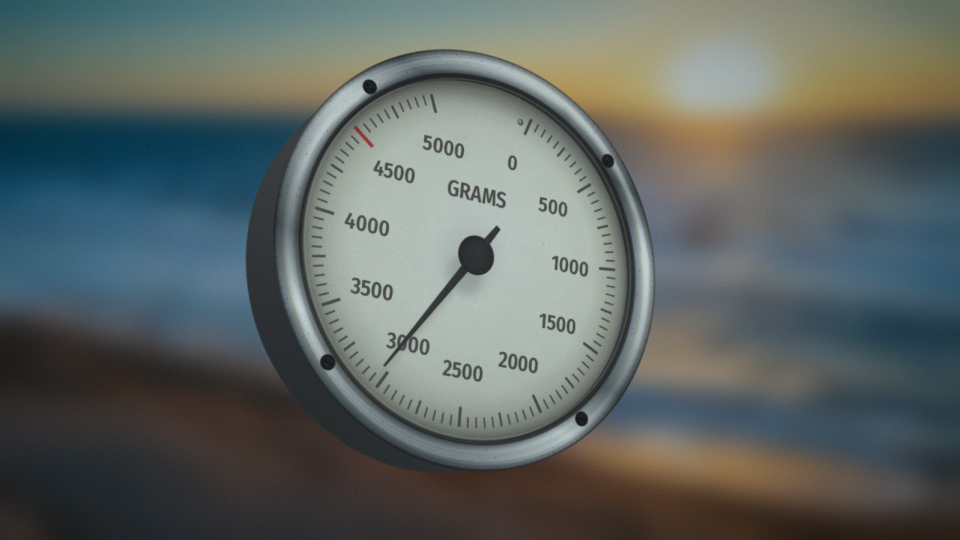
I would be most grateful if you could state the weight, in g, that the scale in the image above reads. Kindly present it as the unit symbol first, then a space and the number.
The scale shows g 3050
